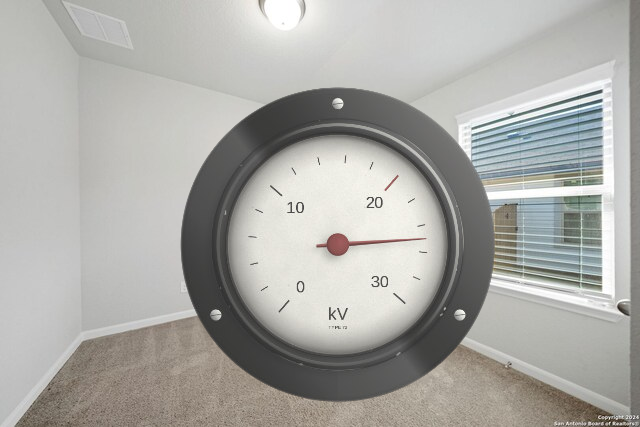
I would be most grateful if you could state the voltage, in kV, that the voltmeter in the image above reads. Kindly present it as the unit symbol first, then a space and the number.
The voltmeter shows kV 25
